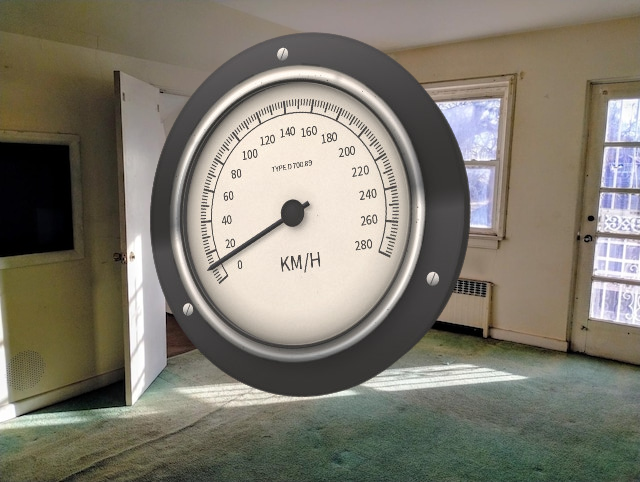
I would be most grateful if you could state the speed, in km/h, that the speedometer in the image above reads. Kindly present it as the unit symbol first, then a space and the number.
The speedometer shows km/h 10
